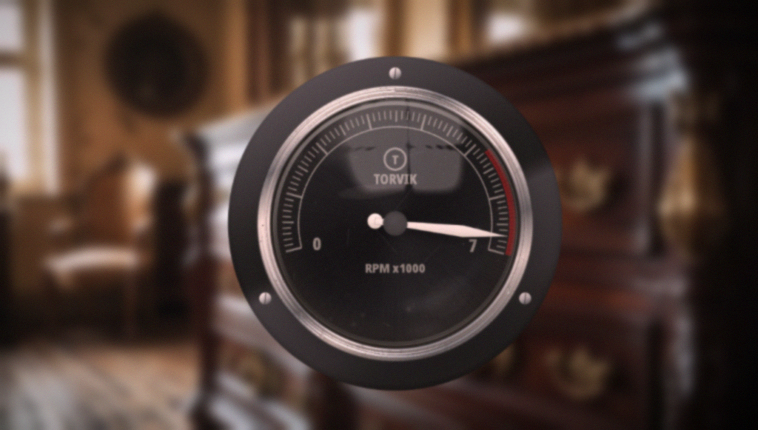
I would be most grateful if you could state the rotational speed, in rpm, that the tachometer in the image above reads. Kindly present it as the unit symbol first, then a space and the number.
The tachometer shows rpm 6700
